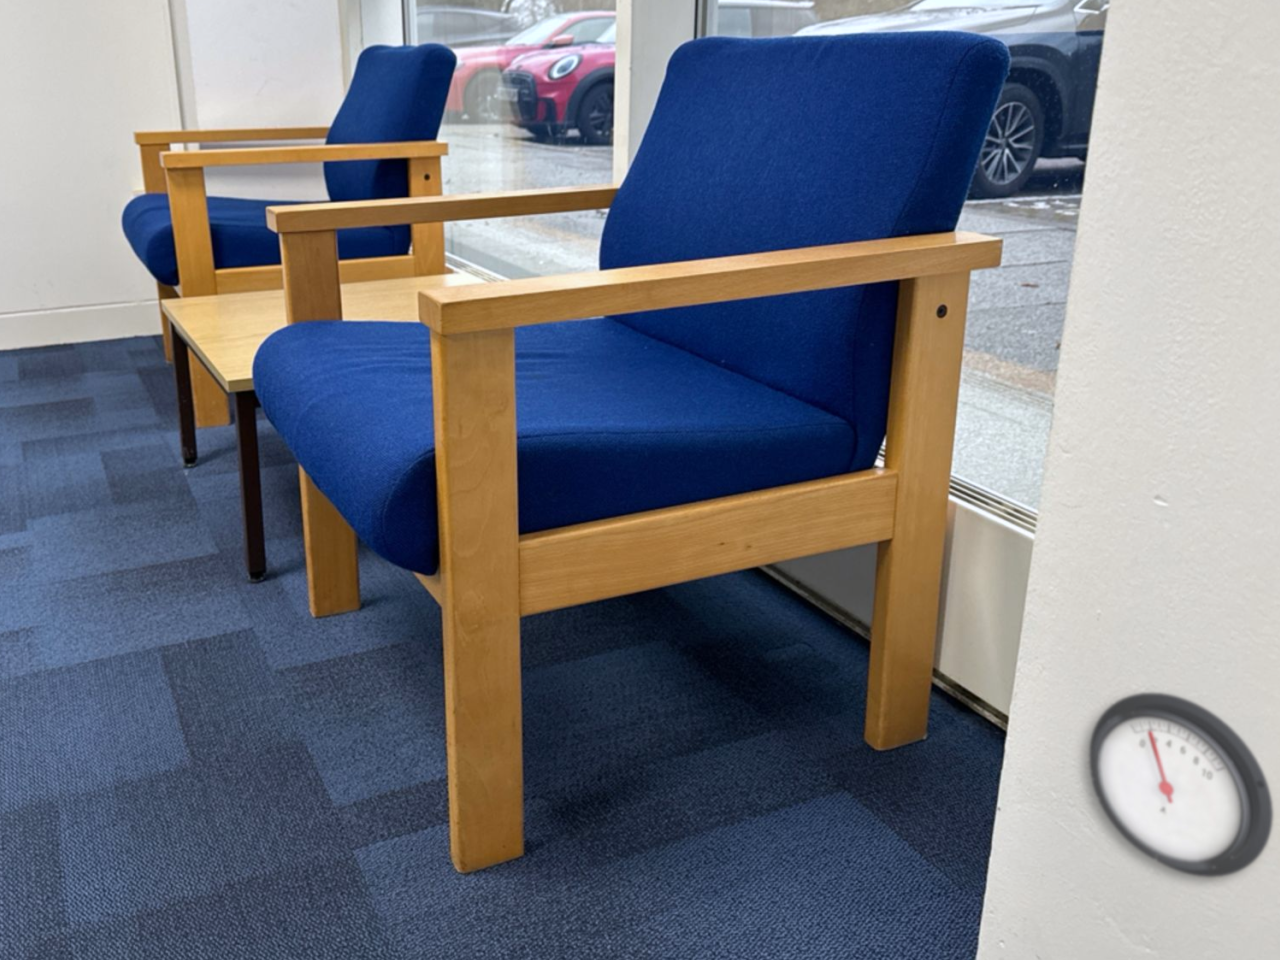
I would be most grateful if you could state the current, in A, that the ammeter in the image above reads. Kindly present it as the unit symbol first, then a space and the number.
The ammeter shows A 2
